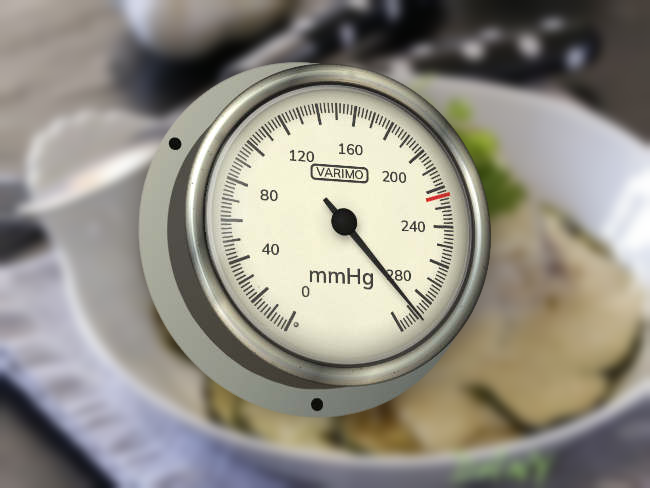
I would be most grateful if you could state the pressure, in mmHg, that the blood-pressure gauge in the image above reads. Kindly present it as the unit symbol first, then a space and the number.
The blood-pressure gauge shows mmHg 290
